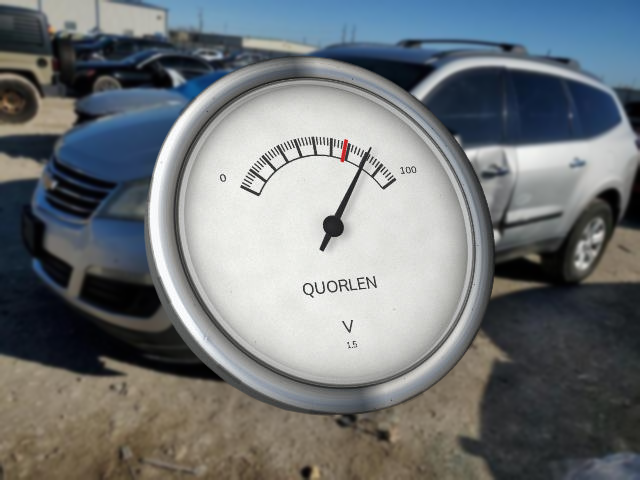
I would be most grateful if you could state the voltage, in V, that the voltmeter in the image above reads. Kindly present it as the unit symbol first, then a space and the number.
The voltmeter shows V 80
